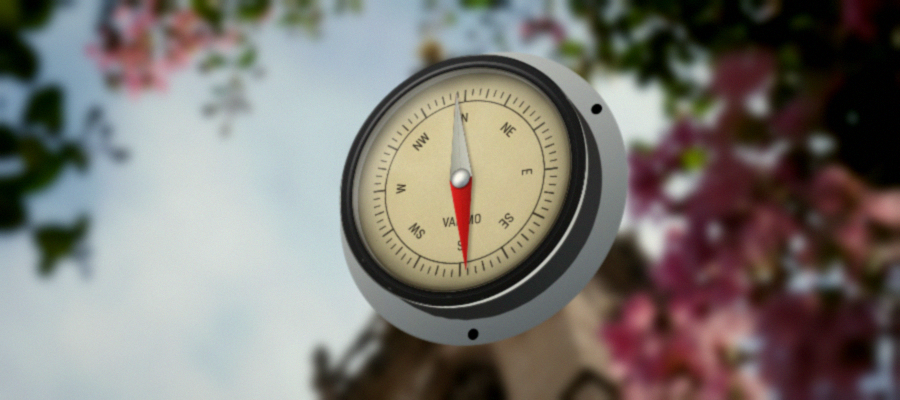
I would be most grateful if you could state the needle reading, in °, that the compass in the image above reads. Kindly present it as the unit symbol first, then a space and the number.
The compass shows ° 175
